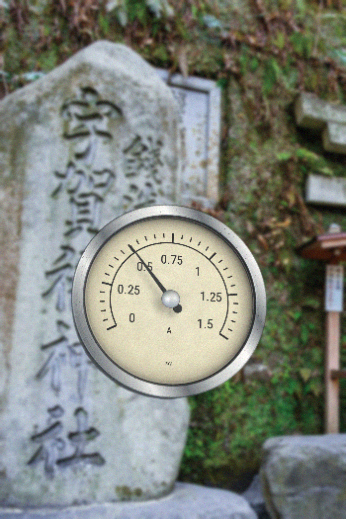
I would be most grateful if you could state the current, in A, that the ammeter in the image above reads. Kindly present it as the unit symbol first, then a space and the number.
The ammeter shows A 0.5
